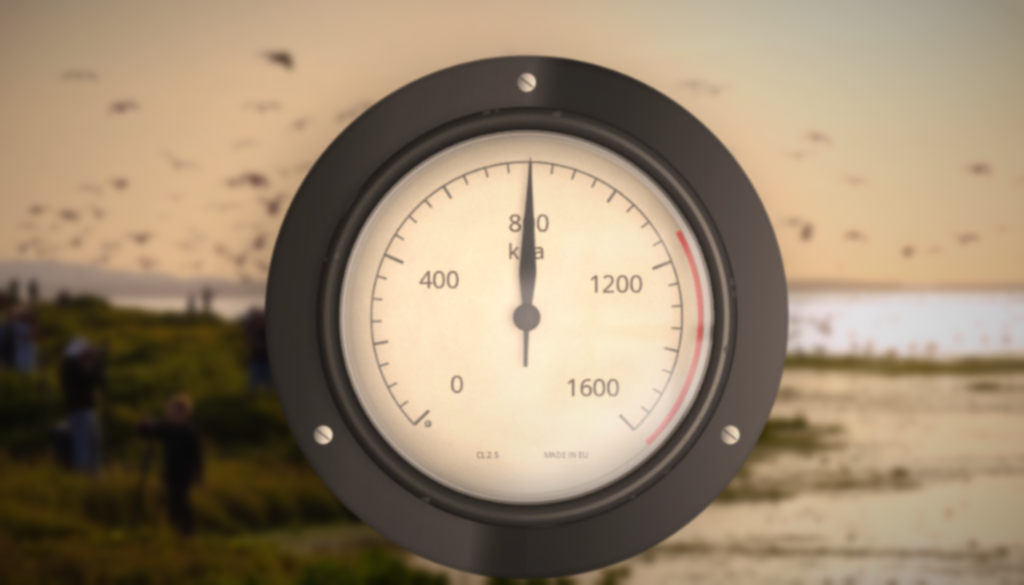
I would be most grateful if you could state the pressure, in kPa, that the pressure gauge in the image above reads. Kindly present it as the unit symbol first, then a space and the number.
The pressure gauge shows kPa 800
